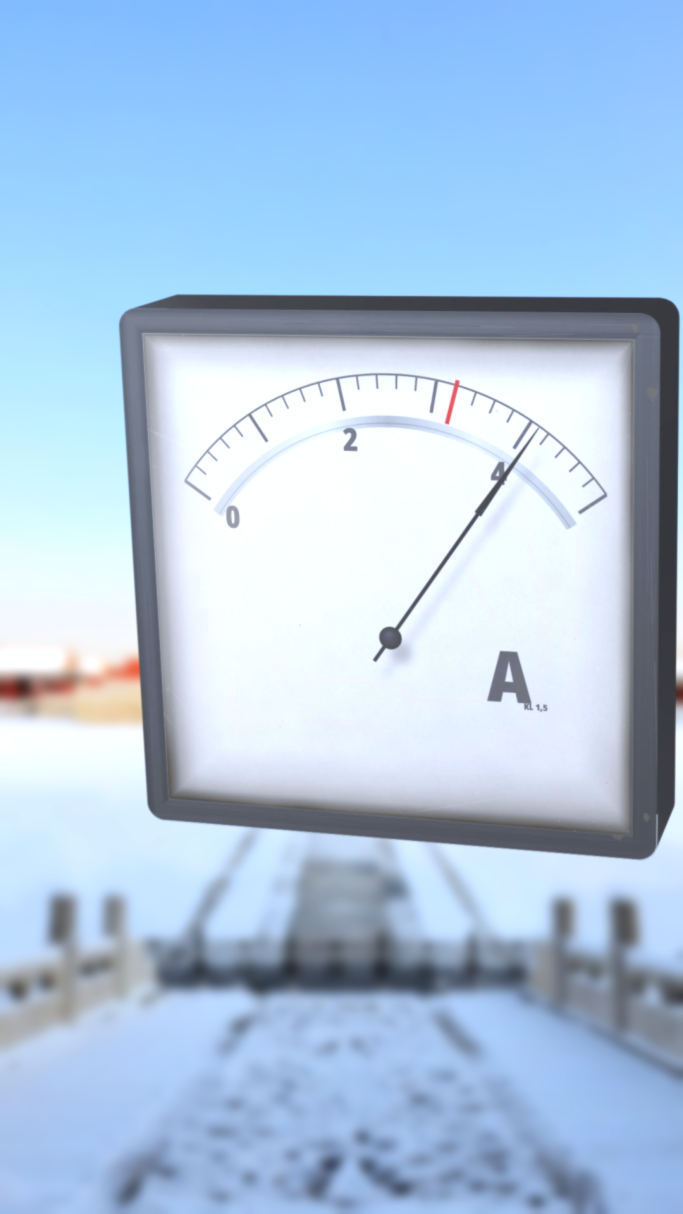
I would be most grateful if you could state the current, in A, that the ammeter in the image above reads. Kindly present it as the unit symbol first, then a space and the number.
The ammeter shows A 4.1
